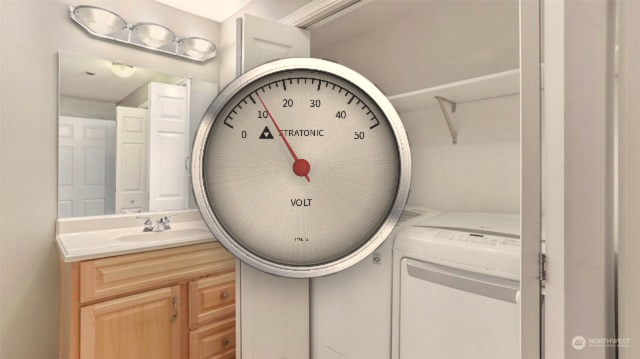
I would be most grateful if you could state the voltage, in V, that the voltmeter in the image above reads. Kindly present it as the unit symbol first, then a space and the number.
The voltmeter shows V 12
